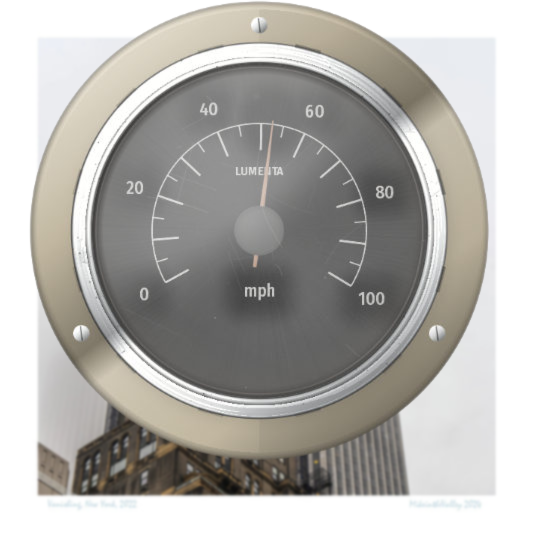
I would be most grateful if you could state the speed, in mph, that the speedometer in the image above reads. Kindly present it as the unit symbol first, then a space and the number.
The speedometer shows mph 52.5
